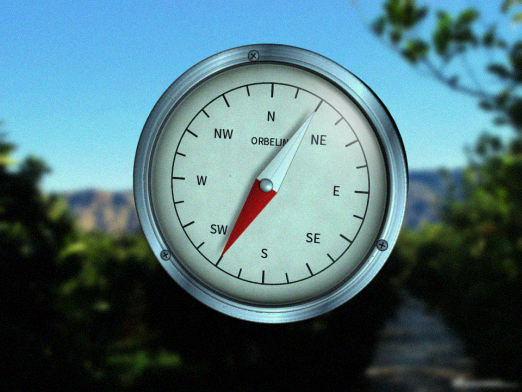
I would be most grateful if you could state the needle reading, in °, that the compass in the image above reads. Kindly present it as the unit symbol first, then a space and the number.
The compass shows ° 210
